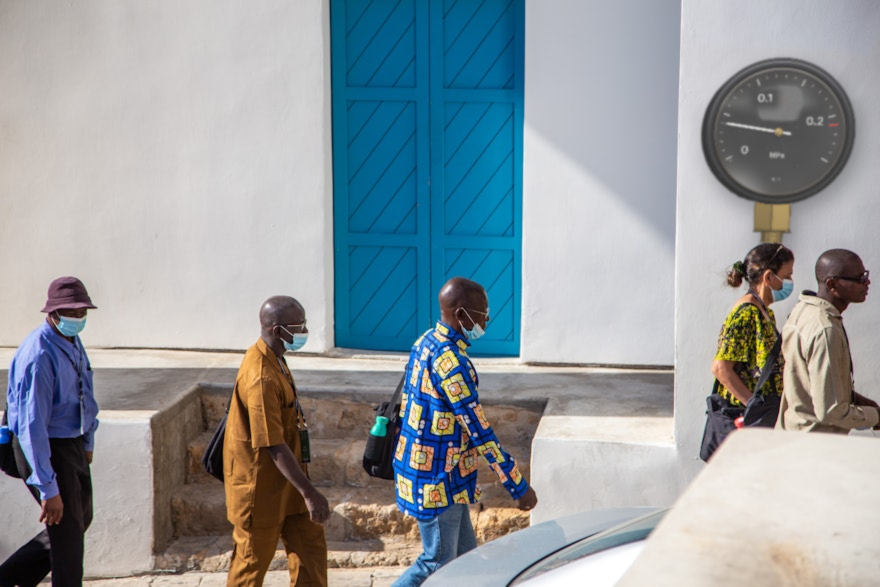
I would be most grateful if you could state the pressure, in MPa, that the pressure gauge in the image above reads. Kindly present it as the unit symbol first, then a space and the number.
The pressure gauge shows MPa 0.04
